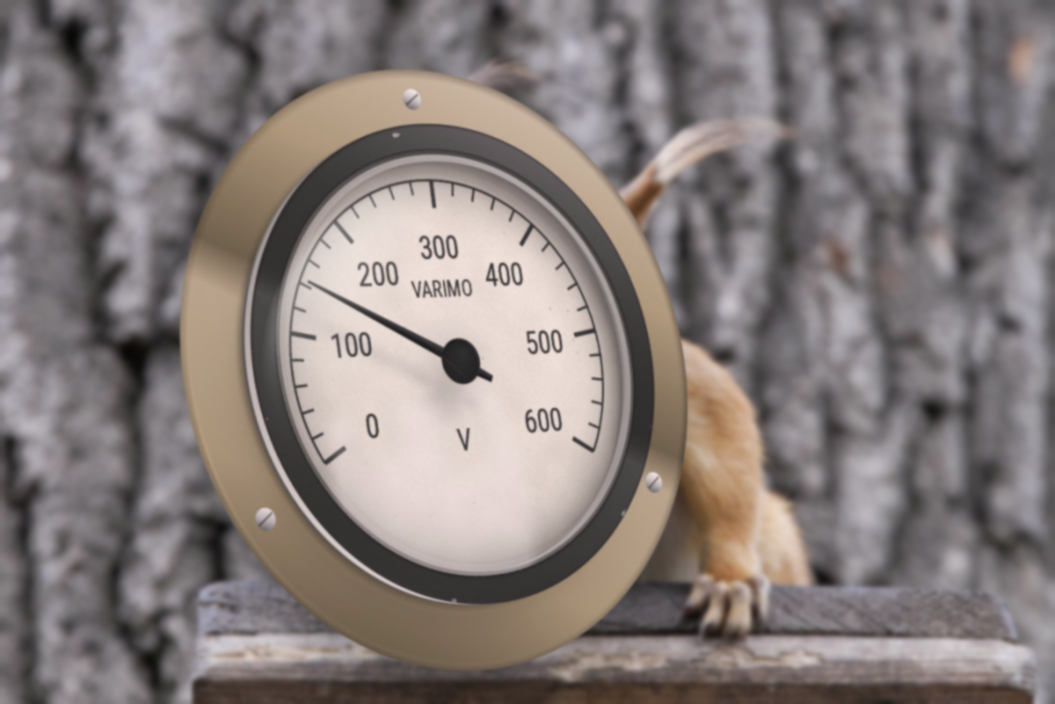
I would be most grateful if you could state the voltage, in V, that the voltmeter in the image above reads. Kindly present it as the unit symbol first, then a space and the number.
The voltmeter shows V 140
